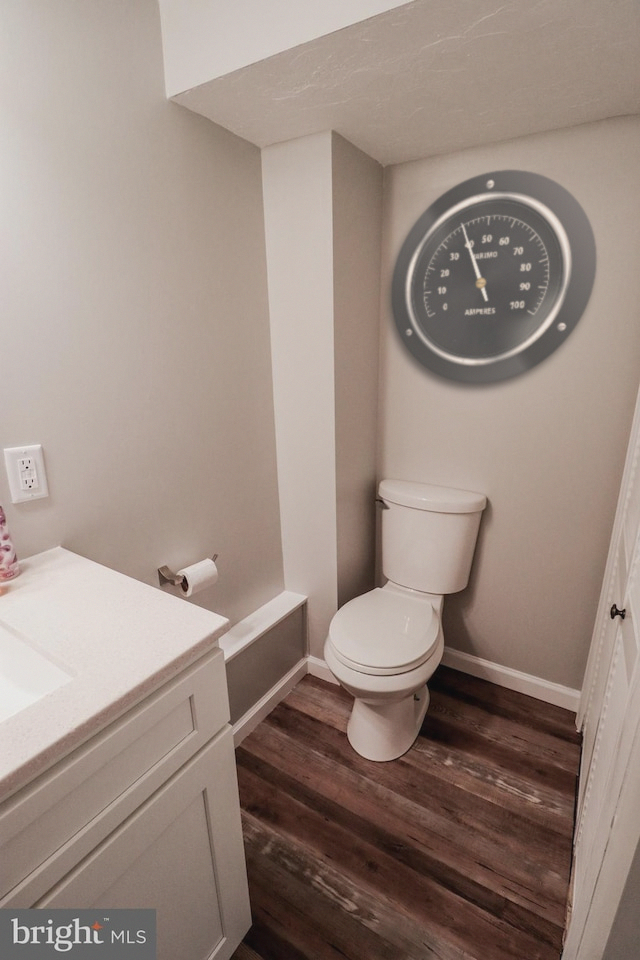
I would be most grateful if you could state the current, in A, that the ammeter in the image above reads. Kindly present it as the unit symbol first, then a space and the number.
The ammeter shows A 40
